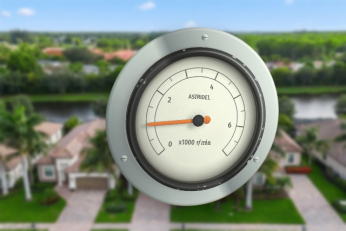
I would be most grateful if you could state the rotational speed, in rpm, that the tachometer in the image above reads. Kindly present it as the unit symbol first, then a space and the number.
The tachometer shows rpm 1000
